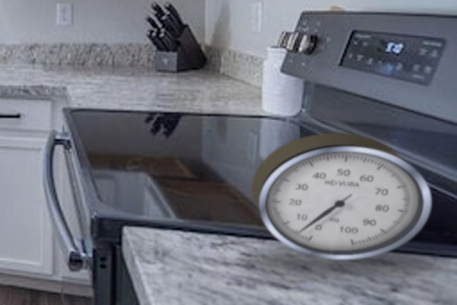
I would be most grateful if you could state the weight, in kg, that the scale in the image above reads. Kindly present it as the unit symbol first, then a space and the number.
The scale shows kg 5
